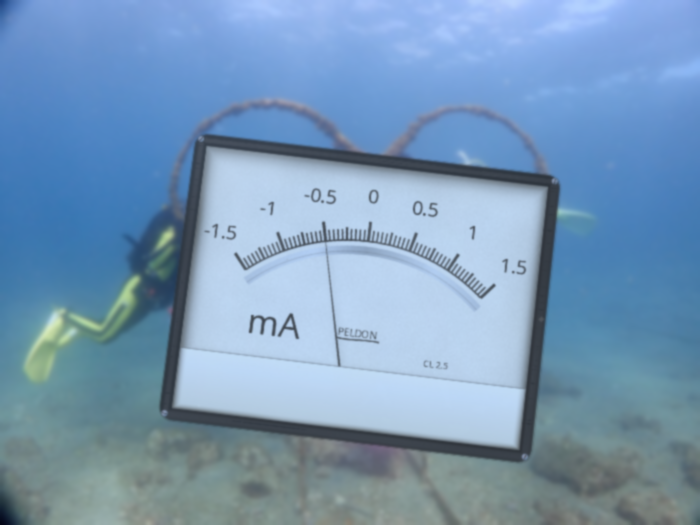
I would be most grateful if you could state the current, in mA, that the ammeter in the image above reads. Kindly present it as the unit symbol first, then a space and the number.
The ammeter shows mA -0.5
